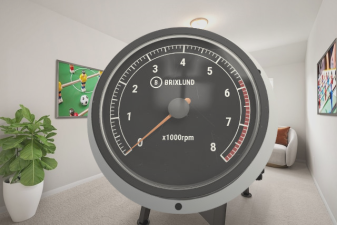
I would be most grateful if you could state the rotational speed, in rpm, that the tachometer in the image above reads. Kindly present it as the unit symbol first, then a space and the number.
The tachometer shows rpm 0
